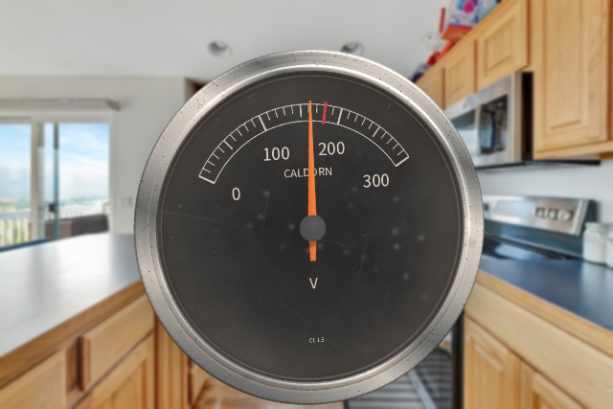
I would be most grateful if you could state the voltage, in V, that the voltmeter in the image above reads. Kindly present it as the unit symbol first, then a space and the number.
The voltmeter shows V 160
